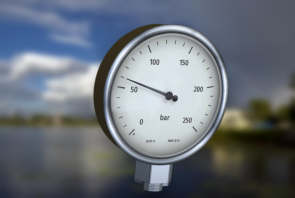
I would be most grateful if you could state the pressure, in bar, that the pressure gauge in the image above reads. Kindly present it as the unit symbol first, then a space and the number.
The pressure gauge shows bar 60
